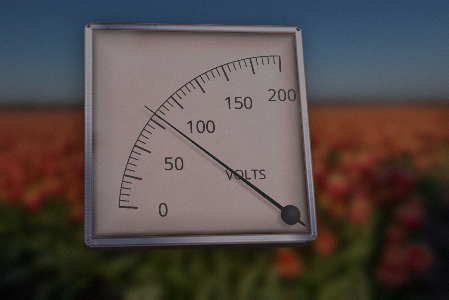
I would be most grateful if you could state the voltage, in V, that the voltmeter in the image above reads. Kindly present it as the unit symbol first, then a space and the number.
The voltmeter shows V 80
